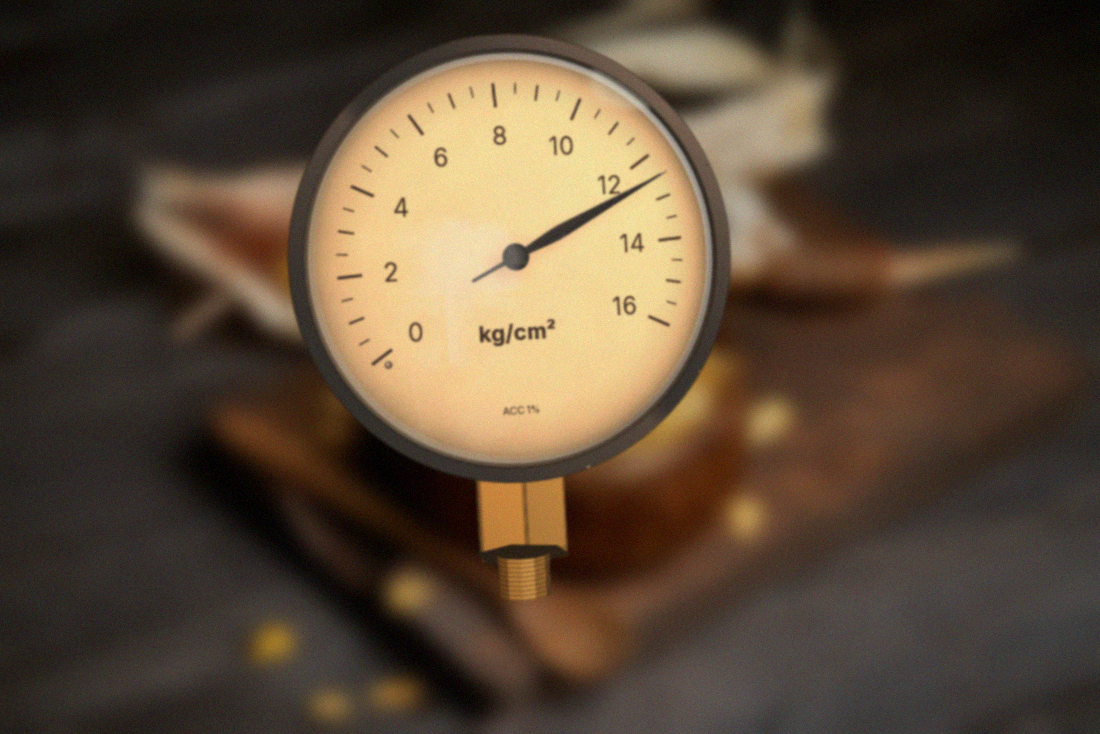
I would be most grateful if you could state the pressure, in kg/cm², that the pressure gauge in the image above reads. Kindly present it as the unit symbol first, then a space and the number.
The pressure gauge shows kg/cm² 12.5
